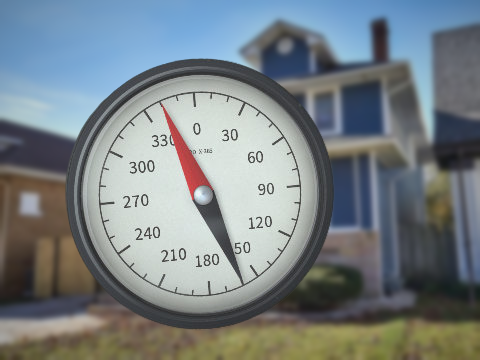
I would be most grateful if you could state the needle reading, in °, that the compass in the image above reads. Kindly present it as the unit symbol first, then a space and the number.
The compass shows ° 340
